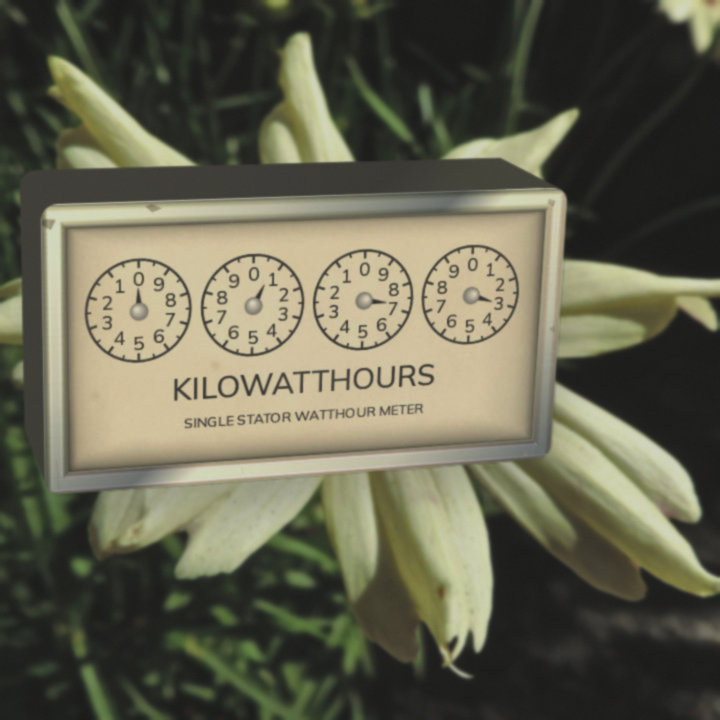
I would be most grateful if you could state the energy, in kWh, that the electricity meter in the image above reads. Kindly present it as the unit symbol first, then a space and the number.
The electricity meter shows kWh 73
